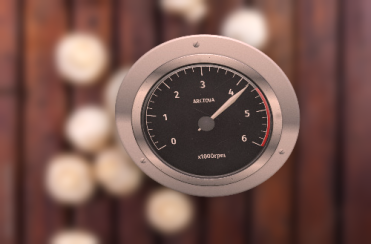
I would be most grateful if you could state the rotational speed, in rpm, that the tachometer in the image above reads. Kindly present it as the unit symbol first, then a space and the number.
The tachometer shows rpm 4200
